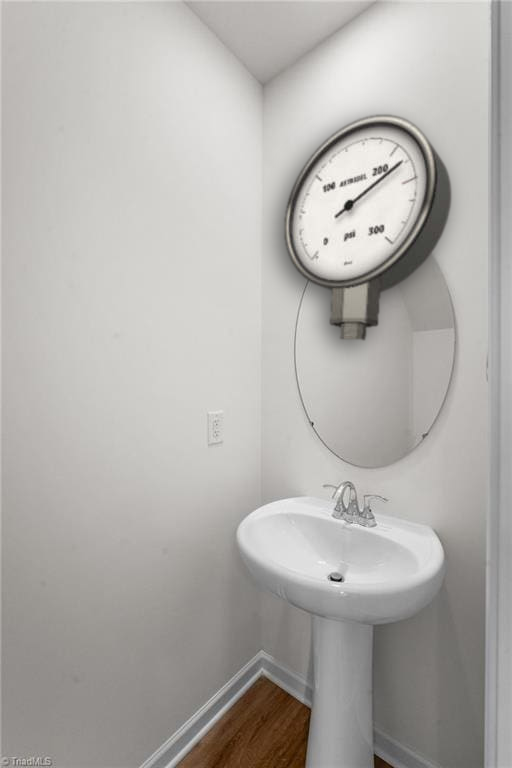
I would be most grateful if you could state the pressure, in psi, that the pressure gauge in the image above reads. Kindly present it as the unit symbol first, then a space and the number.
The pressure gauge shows psi 220
